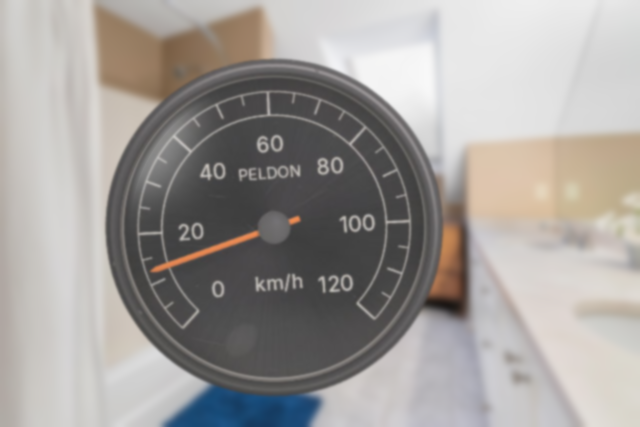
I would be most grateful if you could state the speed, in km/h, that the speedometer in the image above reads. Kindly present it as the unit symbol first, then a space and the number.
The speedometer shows km/h 12.5
